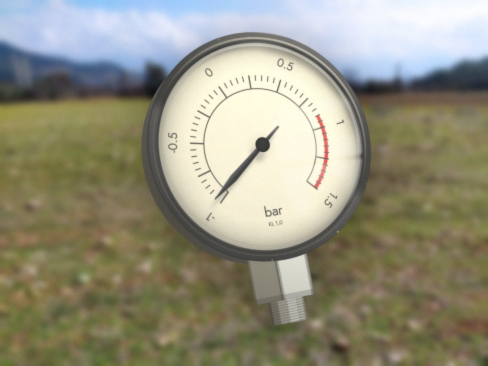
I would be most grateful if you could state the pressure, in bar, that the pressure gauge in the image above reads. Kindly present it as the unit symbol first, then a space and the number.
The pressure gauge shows bar -0.95
